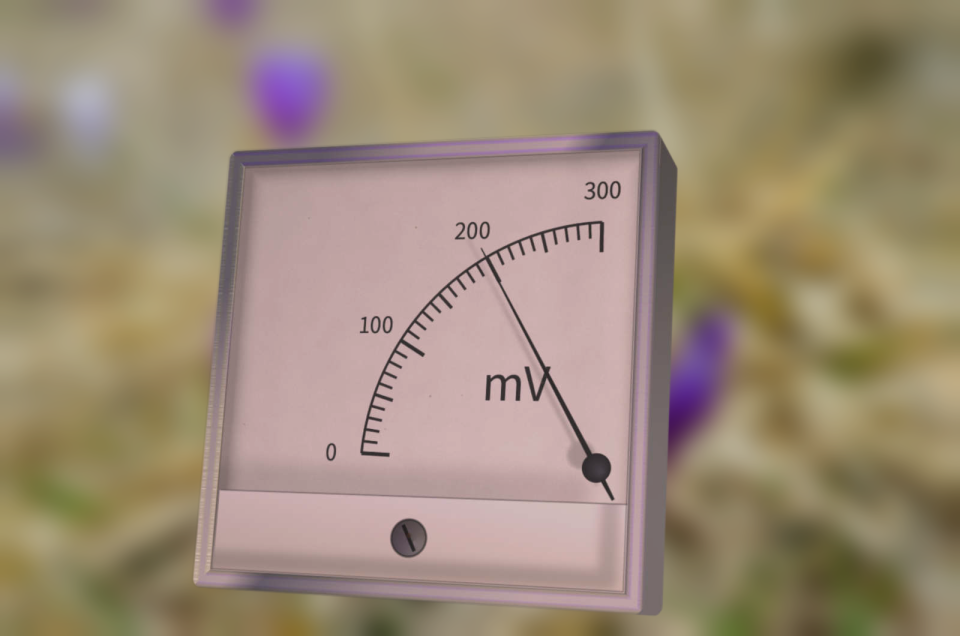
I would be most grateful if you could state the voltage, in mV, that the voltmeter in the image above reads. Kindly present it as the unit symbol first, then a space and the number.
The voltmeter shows mV 200
